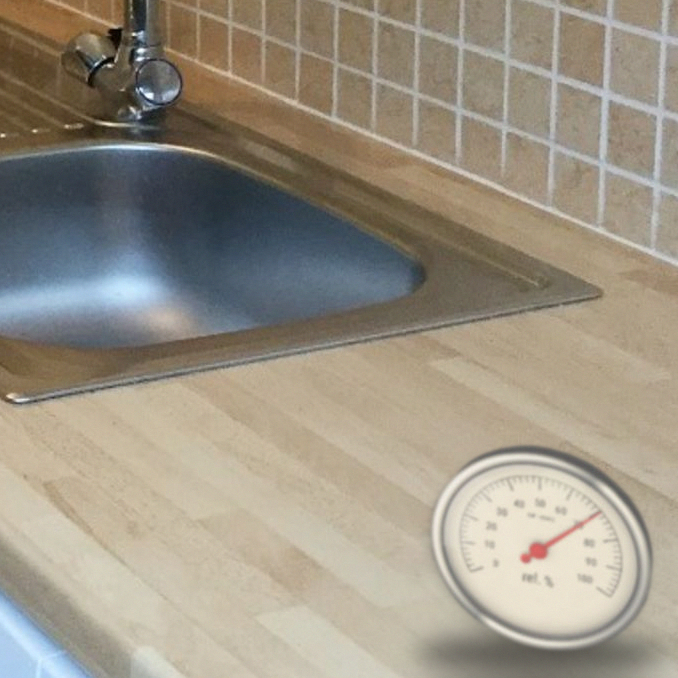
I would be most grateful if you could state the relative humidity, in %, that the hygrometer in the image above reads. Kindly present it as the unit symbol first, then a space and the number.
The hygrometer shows % 70
